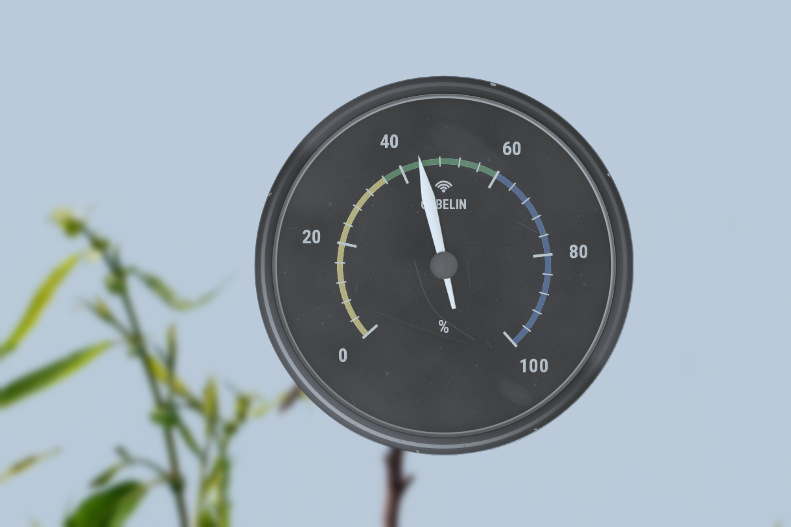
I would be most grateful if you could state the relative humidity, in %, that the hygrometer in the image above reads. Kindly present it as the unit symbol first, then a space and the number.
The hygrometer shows % 44
